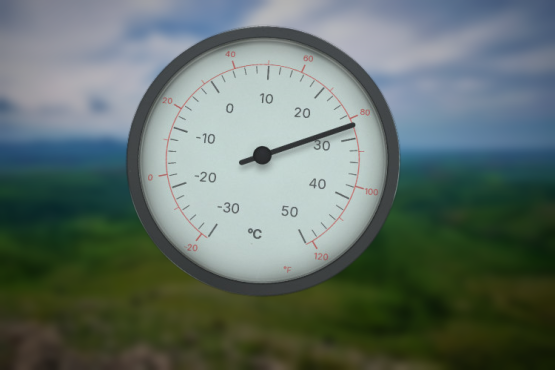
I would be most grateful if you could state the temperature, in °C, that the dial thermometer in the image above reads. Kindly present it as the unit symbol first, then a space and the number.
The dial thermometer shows °C 28
